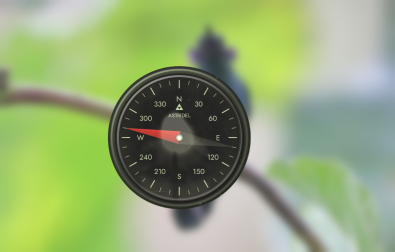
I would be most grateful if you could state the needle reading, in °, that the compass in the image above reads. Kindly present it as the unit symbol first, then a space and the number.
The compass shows ° 280
